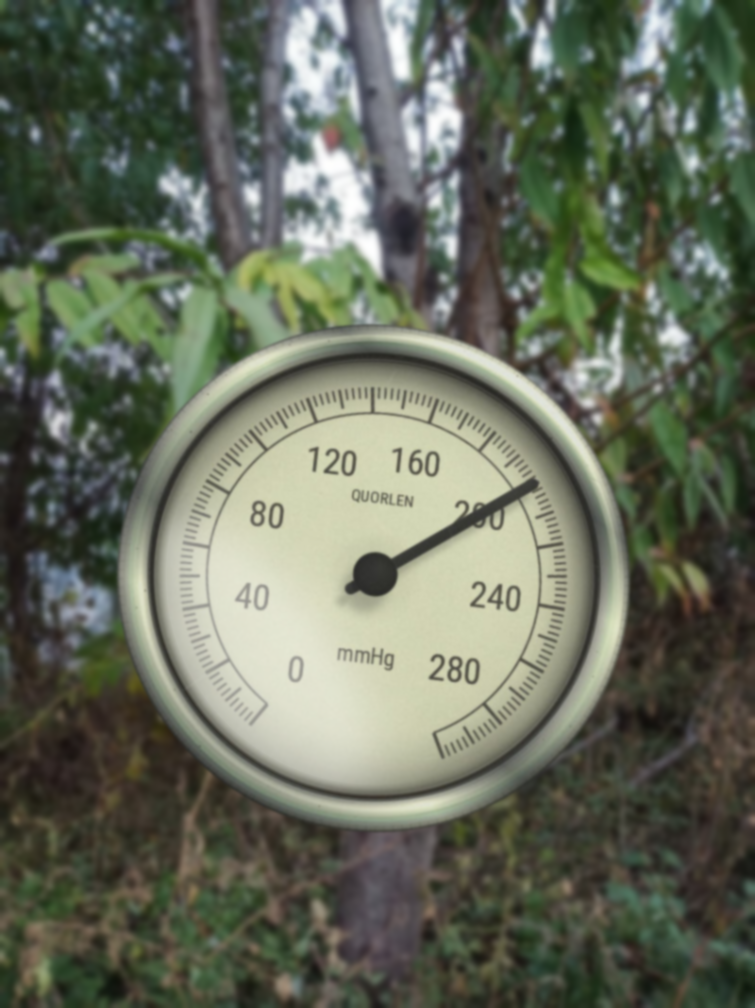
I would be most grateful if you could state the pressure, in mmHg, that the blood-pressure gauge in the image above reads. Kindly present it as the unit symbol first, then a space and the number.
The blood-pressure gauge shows mmHg 200
